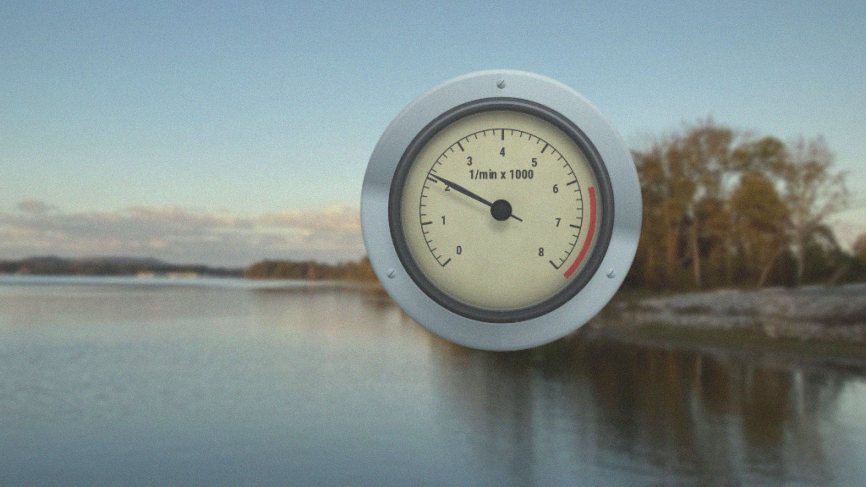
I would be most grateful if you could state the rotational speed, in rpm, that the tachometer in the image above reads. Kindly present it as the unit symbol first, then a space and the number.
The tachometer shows rpm 2100
